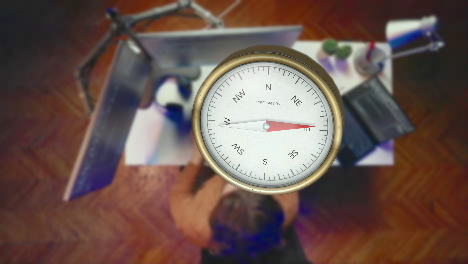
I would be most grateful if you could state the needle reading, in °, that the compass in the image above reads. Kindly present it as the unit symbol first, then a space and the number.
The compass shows ° 85
